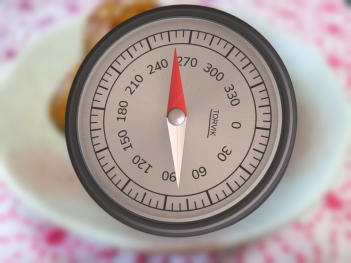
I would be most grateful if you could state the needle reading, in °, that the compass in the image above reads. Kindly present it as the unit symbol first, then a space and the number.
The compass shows ° 260
